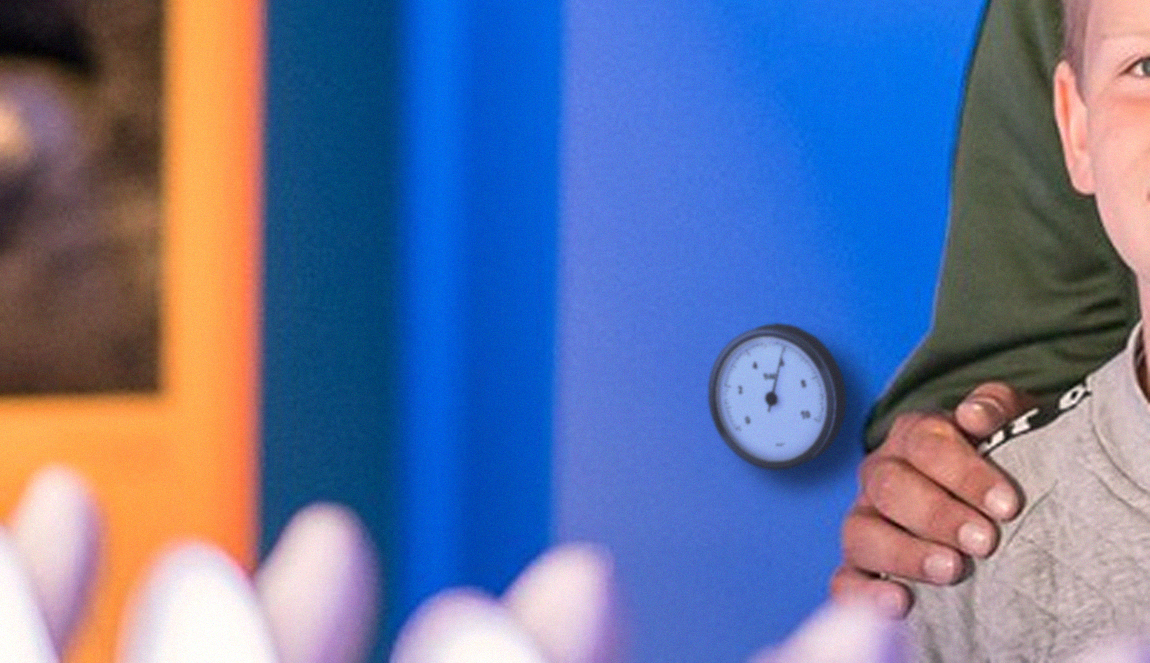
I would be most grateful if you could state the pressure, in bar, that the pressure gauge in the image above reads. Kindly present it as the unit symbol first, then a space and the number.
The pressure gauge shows bar 6
